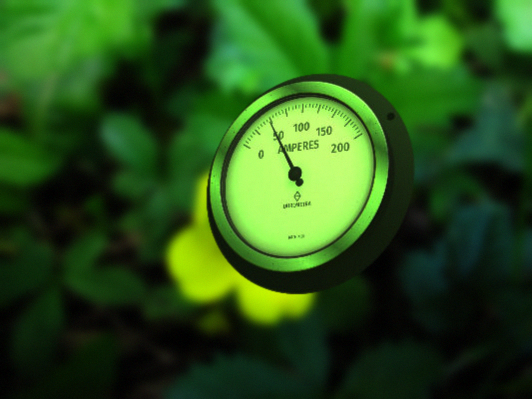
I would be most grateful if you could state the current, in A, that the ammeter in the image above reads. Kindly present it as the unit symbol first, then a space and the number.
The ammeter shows A 50
